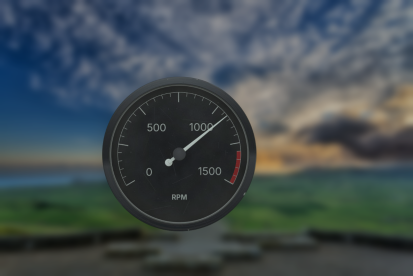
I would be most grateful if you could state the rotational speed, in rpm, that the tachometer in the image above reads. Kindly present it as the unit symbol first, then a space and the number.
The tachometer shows rpm 1075
